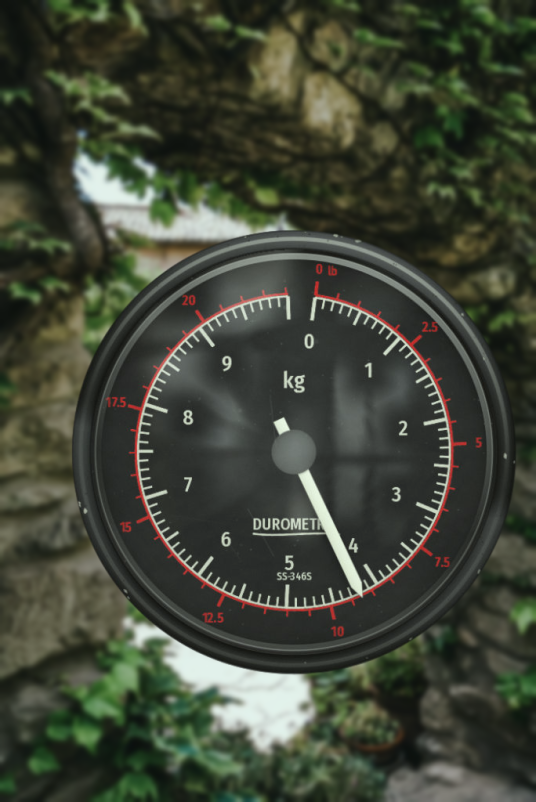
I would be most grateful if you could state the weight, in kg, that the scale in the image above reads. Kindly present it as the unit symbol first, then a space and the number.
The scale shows kg 4.2
